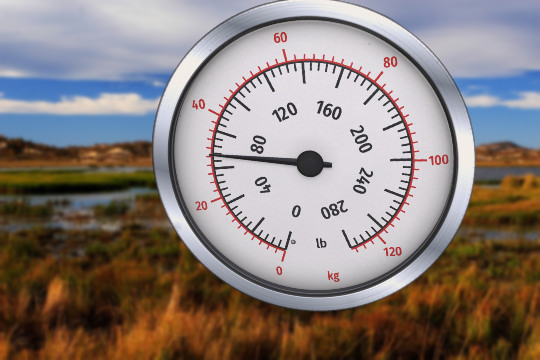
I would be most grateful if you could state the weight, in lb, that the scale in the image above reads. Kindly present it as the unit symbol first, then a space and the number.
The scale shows lb 68
